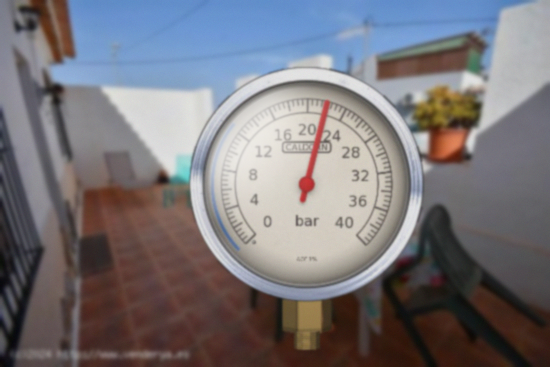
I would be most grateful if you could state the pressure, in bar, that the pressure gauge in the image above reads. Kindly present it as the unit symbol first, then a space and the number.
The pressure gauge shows bar 22
